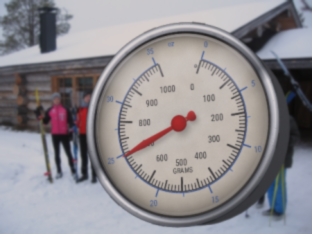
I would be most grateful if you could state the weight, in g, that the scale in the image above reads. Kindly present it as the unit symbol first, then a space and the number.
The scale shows g 700
